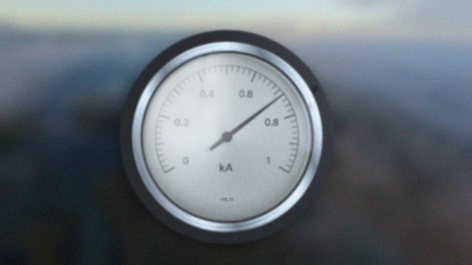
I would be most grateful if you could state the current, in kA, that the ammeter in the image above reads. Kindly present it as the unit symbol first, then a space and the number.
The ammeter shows kA 0.72
